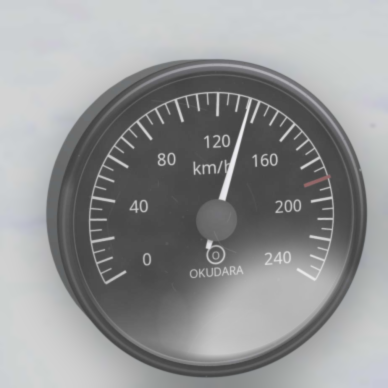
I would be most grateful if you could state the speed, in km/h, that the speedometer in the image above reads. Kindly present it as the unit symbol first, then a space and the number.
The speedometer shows km/h 135
